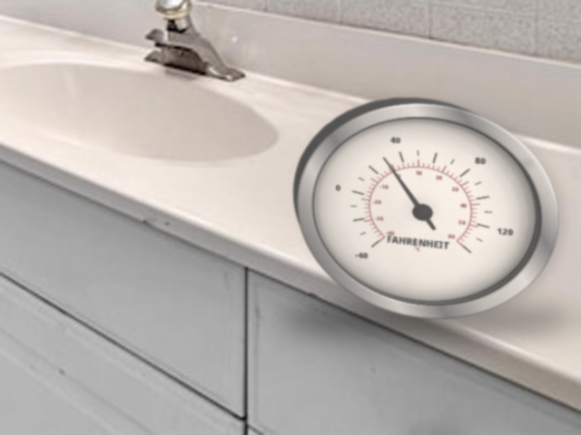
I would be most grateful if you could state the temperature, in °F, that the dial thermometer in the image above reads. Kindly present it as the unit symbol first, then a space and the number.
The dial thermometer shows °F 30
